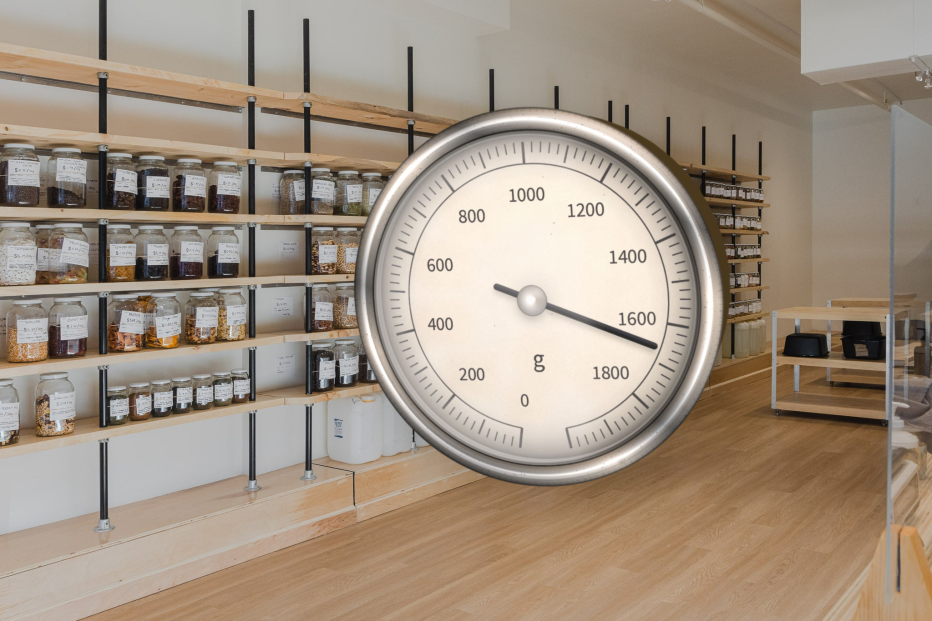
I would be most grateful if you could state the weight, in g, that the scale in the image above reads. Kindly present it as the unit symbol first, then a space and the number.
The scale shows g 1660
